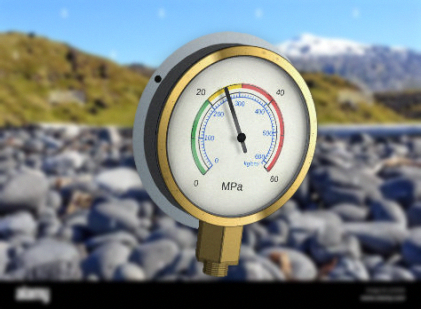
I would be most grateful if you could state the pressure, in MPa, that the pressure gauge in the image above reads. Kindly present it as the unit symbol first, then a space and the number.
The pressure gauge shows MPa 25
